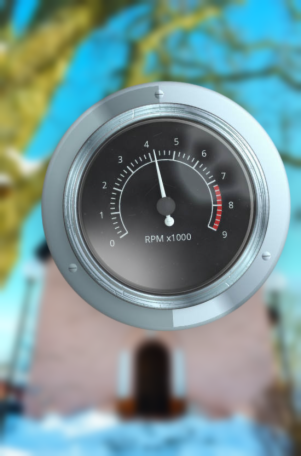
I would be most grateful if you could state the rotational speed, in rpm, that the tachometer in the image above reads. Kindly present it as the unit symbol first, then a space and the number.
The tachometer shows rpm 4200
